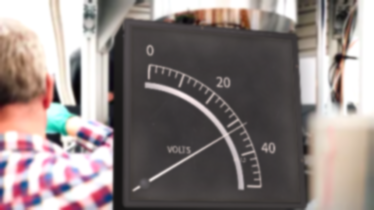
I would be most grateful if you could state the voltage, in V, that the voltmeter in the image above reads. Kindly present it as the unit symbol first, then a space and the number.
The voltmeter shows V 32
